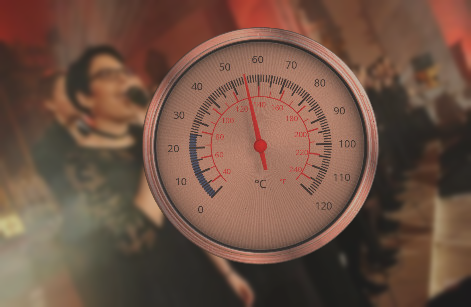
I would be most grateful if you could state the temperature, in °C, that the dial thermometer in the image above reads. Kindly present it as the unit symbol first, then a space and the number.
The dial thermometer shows °C 55
